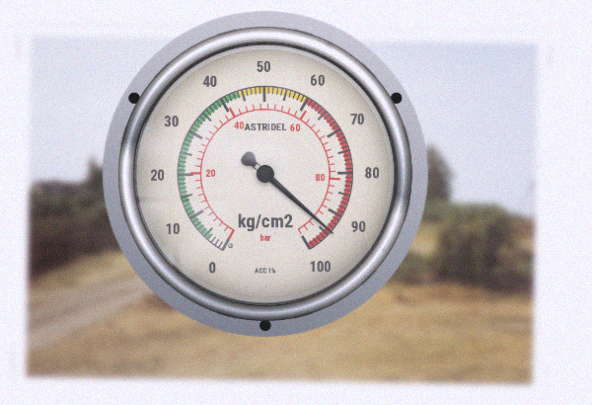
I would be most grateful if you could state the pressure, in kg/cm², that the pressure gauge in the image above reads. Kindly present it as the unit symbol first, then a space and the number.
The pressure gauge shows kg/cm² 94
